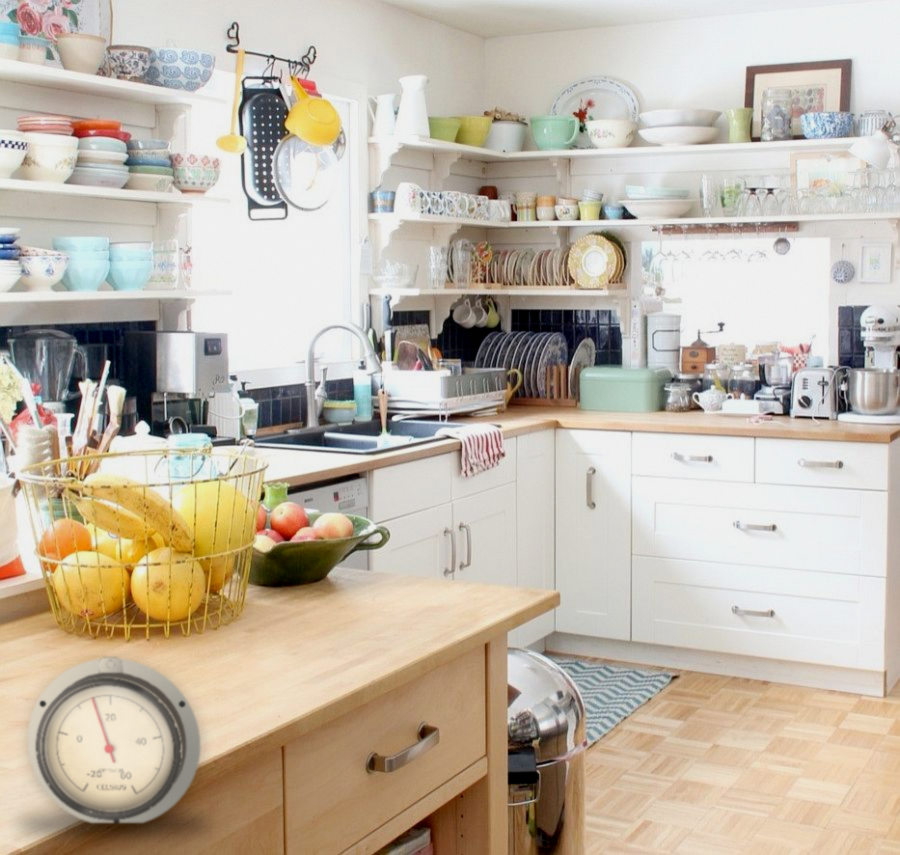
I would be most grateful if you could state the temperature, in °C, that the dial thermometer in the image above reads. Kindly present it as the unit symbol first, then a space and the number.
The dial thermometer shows °C 15
